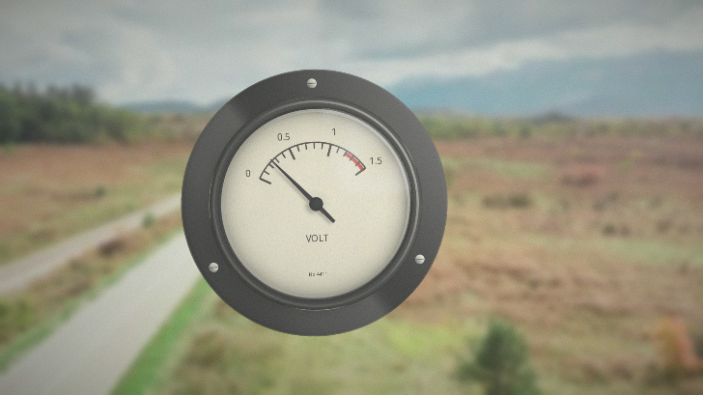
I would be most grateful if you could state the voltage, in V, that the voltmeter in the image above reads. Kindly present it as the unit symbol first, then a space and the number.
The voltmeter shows V 0.25
